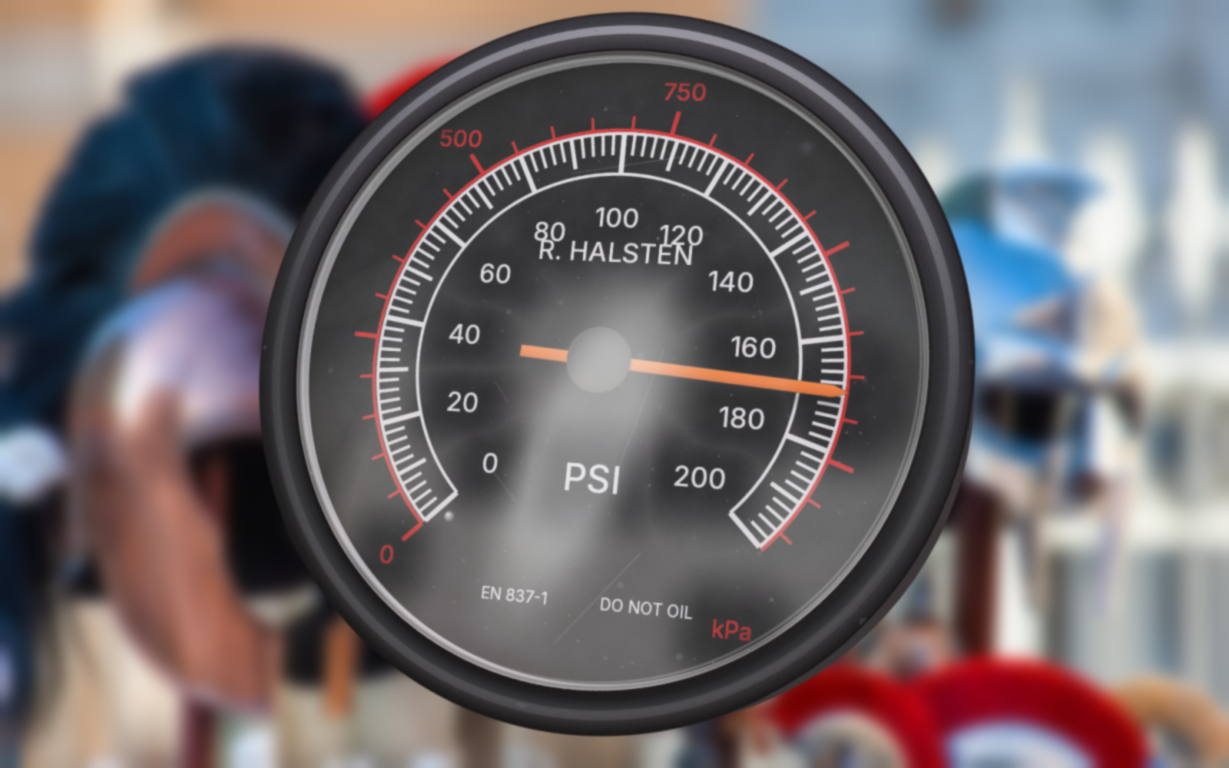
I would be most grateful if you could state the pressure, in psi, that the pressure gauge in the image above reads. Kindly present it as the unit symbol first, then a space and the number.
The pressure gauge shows psi 170
